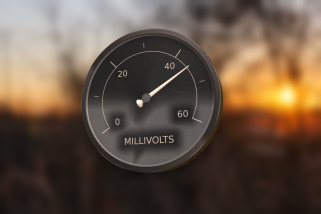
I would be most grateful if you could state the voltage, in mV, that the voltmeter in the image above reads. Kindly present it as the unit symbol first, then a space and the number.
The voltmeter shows mV 45
